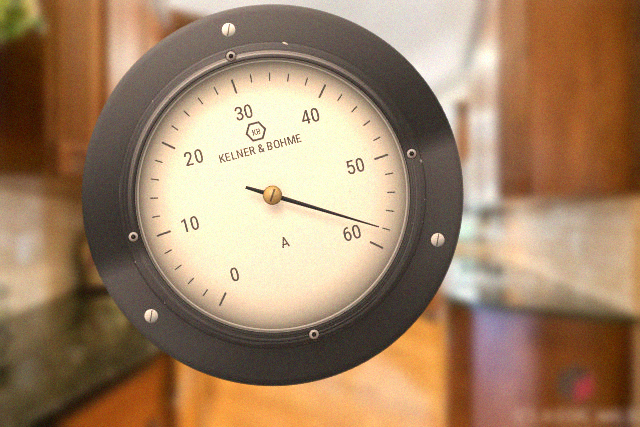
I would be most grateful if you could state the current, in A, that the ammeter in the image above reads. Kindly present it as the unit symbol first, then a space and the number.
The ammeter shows A 58
